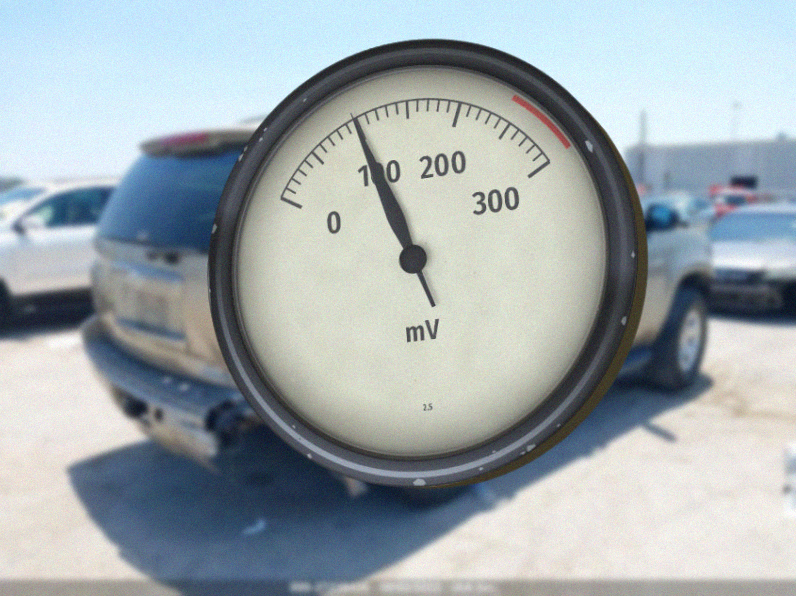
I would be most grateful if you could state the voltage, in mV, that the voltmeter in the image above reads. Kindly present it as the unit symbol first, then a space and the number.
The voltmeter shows mV 100
